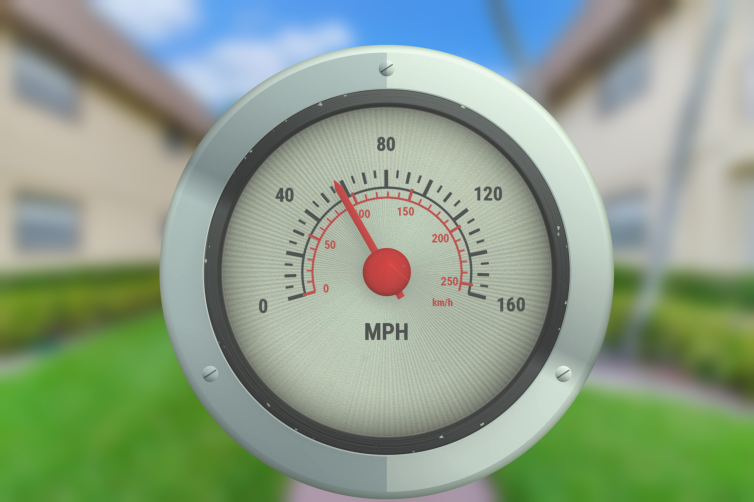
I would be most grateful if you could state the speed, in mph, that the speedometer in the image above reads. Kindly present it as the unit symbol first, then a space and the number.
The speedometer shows mph 57.5
